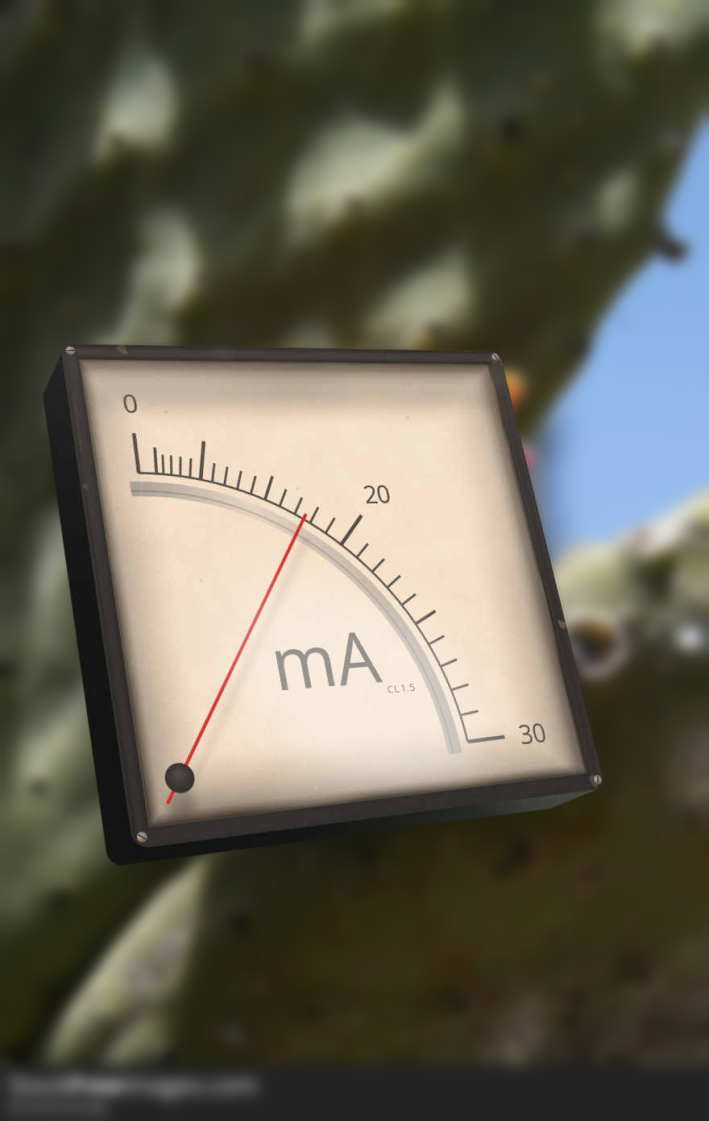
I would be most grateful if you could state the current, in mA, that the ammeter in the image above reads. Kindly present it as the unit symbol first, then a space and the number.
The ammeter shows mA 17.5
